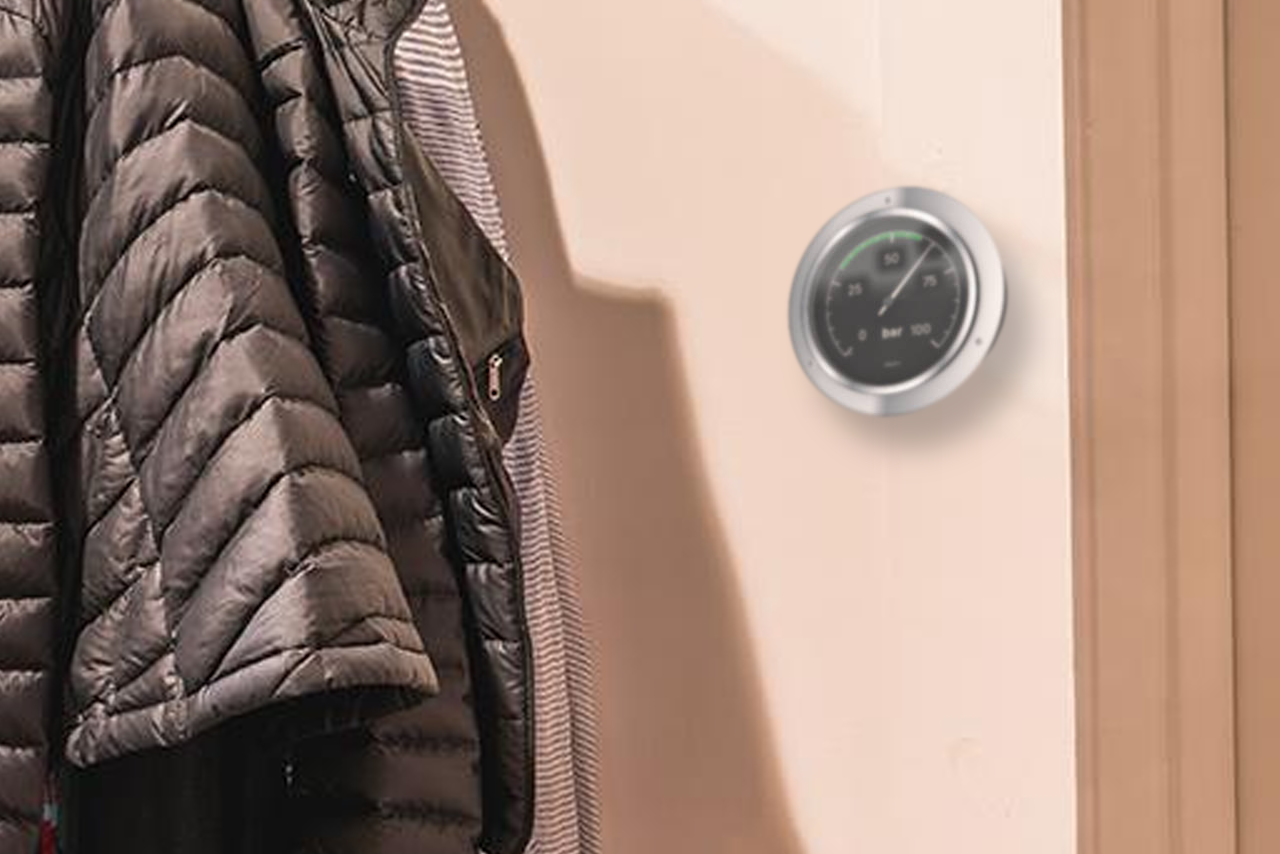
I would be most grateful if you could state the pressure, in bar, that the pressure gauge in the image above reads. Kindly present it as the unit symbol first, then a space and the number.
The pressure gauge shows bar 65
